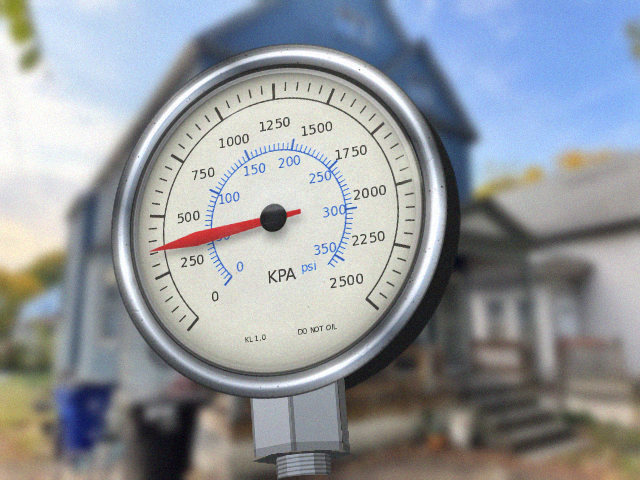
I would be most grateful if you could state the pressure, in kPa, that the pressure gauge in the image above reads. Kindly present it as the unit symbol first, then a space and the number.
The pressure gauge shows kPa 350
